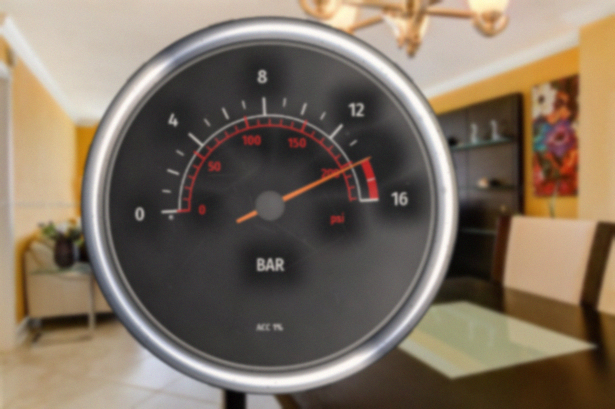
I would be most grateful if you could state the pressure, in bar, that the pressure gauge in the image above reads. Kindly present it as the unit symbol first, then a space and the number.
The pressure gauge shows bar 14
